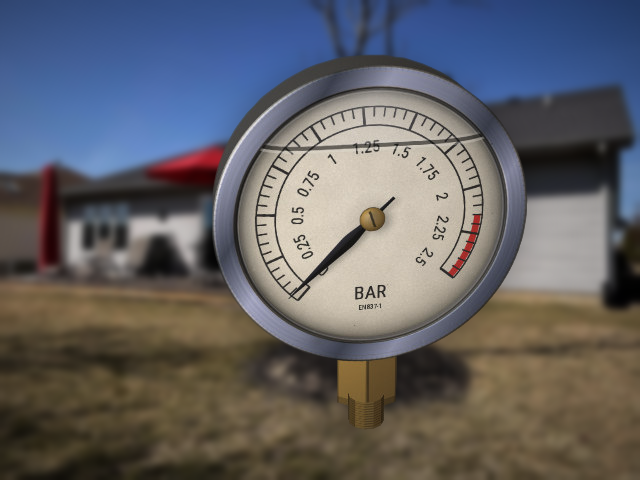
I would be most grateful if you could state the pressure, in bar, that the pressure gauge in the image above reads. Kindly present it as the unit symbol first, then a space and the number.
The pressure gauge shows bar 0.05
